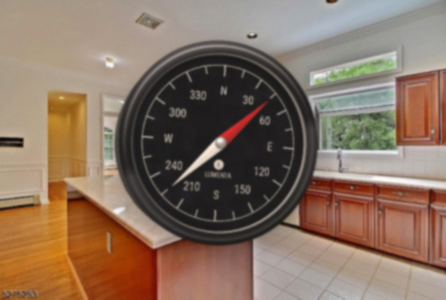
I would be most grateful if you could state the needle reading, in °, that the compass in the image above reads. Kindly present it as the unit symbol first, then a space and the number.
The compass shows ° 45
